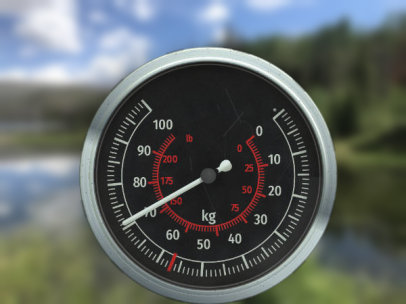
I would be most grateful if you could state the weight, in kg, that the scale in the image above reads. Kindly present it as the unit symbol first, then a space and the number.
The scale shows kg 71
